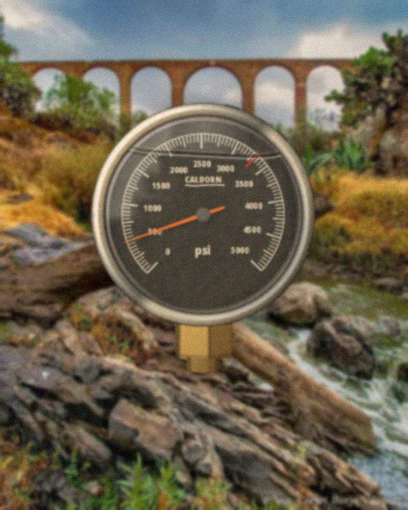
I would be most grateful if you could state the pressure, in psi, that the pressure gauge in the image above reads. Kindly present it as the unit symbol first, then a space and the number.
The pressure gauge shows psi 500
